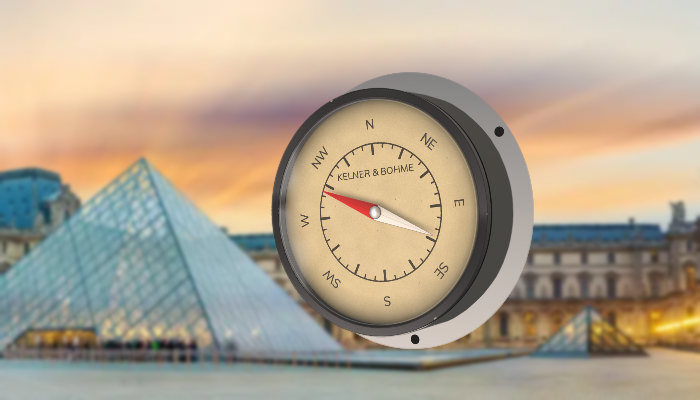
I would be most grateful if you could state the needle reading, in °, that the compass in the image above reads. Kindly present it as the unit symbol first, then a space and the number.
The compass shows ° 295
